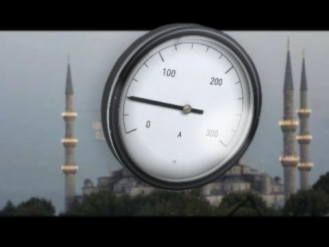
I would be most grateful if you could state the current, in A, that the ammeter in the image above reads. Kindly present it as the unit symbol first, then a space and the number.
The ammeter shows A 40
